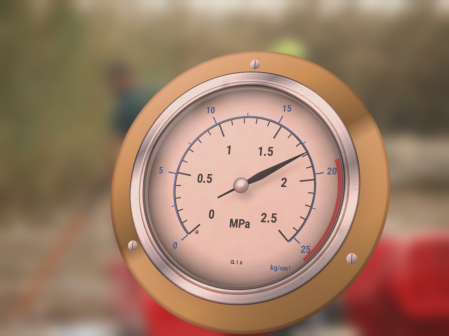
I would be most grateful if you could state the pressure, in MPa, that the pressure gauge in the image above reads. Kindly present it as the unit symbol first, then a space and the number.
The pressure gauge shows MPa 1.8
